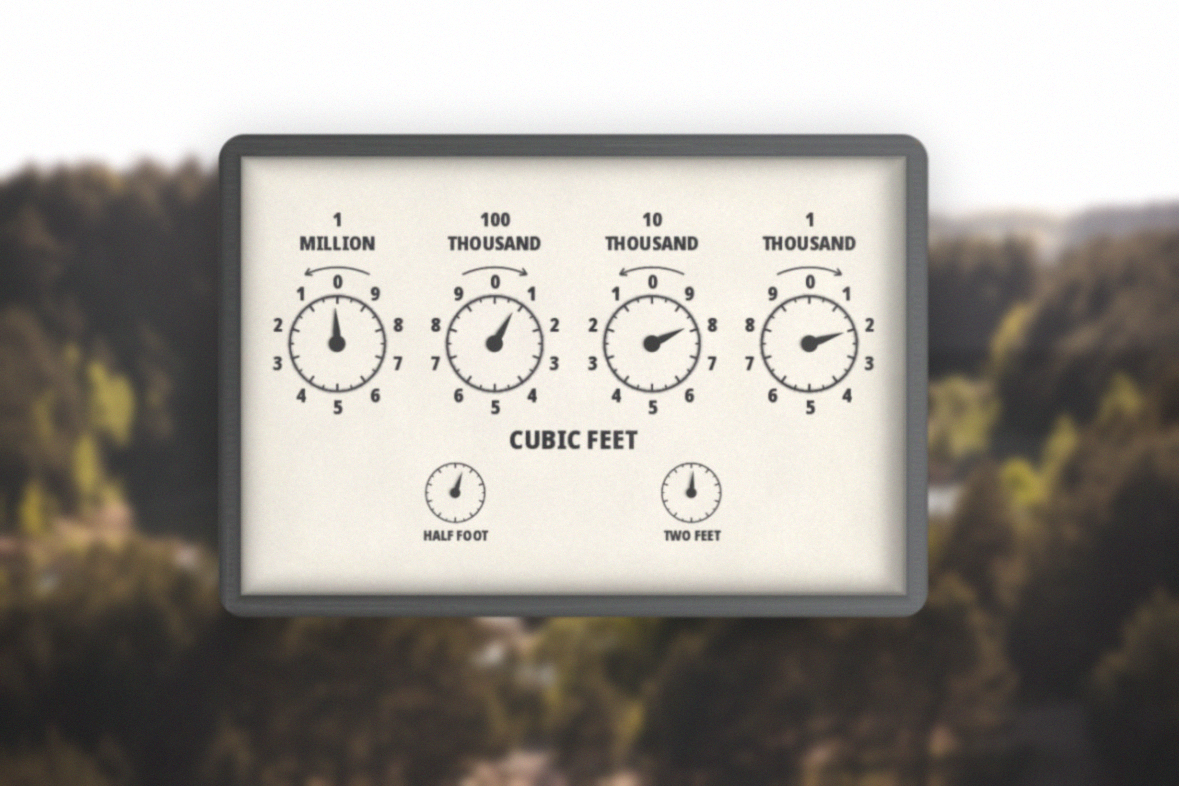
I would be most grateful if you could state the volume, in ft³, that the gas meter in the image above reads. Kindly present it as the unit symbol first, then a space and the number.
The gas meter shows ft³ 8200
